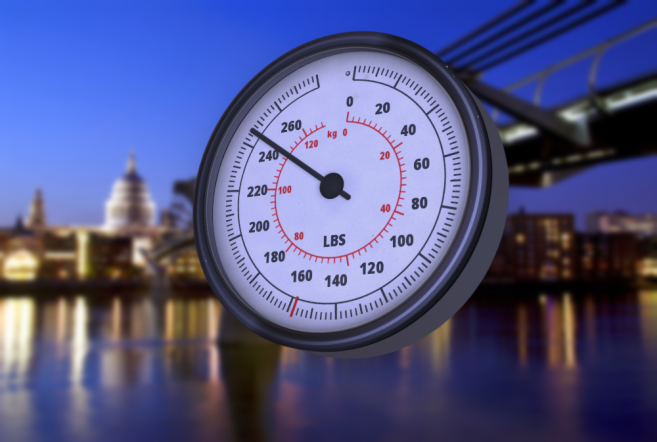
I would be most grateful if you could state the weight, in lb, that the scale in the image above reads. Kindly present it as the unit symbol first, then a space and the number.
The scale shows lb 246
